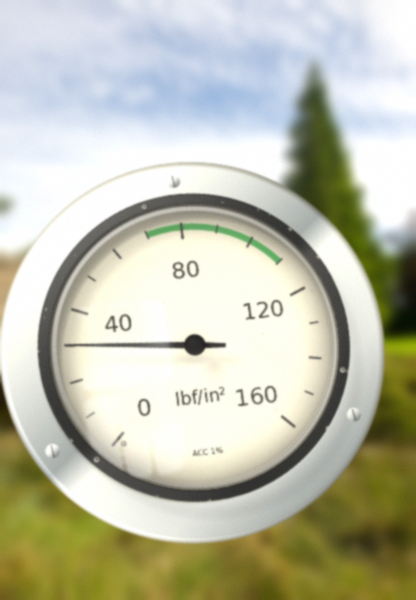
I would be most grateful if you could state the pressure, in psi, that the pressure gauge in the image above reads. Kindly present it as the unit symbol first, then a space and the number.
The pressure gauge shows psi 30
